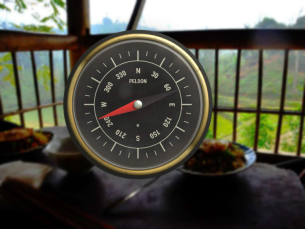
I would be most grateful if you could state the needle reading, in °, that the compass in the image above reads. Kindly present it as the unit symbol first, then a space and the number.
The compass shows ° 250
